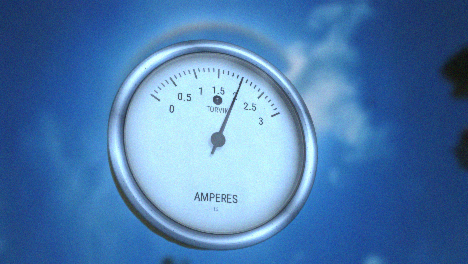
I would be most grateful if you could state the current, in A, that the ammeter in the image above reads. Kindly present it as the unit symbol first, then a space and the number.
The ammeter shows A 2
